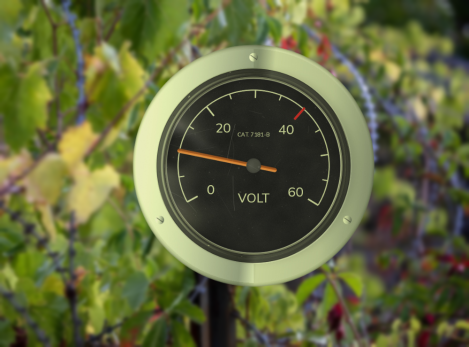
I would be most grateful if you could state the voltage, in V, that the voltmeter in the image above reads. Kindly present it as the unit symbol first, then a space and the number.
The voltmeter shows V 10
